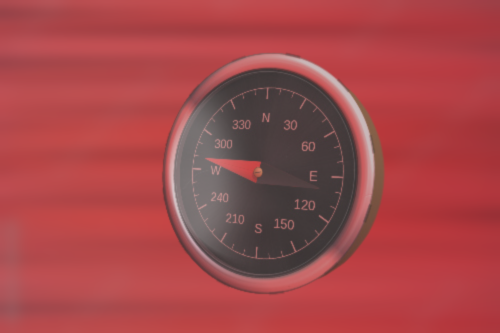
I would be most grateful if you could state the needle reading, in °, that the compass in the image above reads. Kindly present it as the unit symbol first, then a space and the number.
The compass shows ° 280
